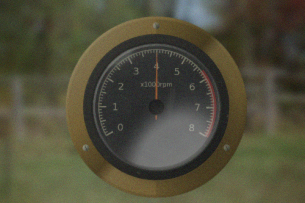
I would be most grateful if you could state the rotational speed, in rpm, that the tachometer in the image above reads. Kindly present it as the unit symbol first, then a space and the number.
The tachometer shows rpm 4000
